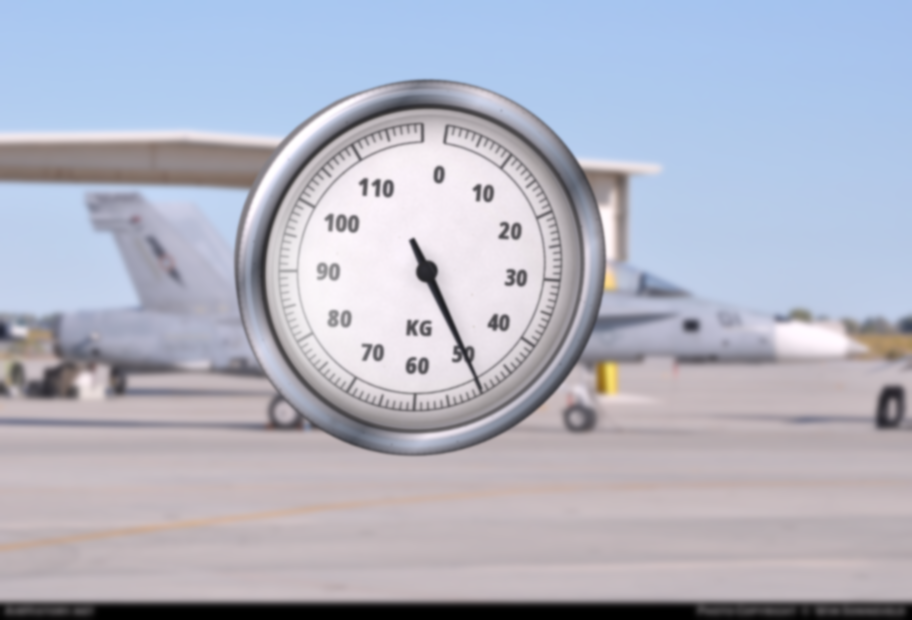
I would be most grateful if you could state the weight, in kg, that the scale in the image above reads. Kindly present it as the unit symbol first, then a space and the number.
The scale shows kg 50
